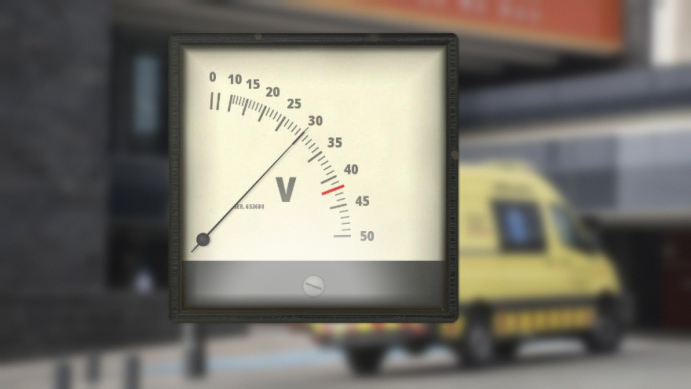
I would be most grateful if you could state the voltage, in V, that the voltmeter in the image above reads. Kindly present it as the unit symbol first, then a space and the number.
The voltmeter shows V 30
